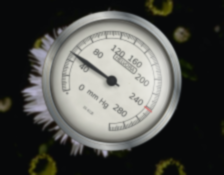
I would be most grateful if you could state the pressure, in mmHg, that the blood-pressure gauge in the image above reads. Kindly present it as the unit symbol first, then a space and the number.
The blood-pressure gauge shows mmHg 50
